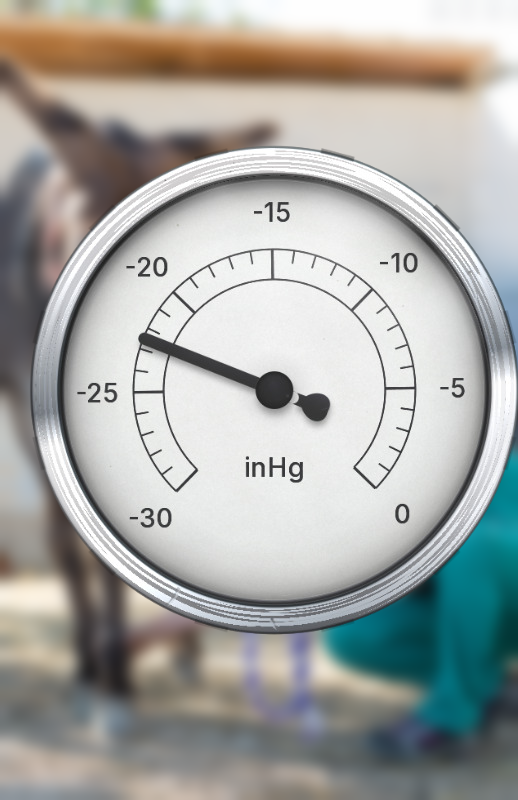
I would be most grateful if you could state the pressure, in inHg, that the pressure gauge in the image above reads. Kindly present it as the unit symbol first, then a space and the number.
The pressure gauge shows inHg -22.5
